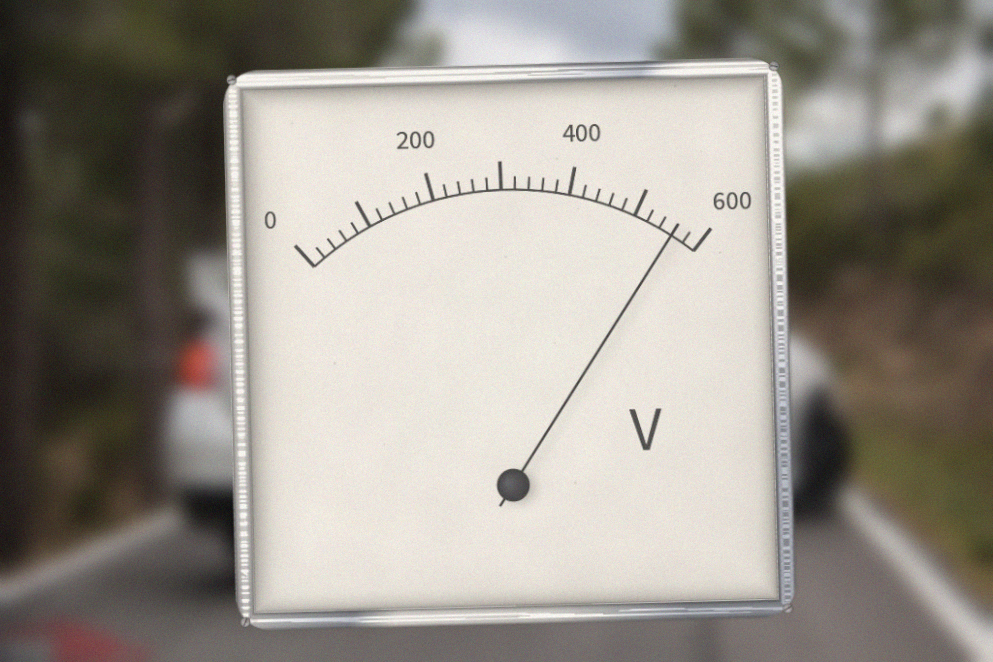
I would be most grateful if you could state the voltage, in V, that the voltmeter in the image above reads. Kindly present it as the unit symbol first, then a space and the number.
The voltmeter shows V 560
